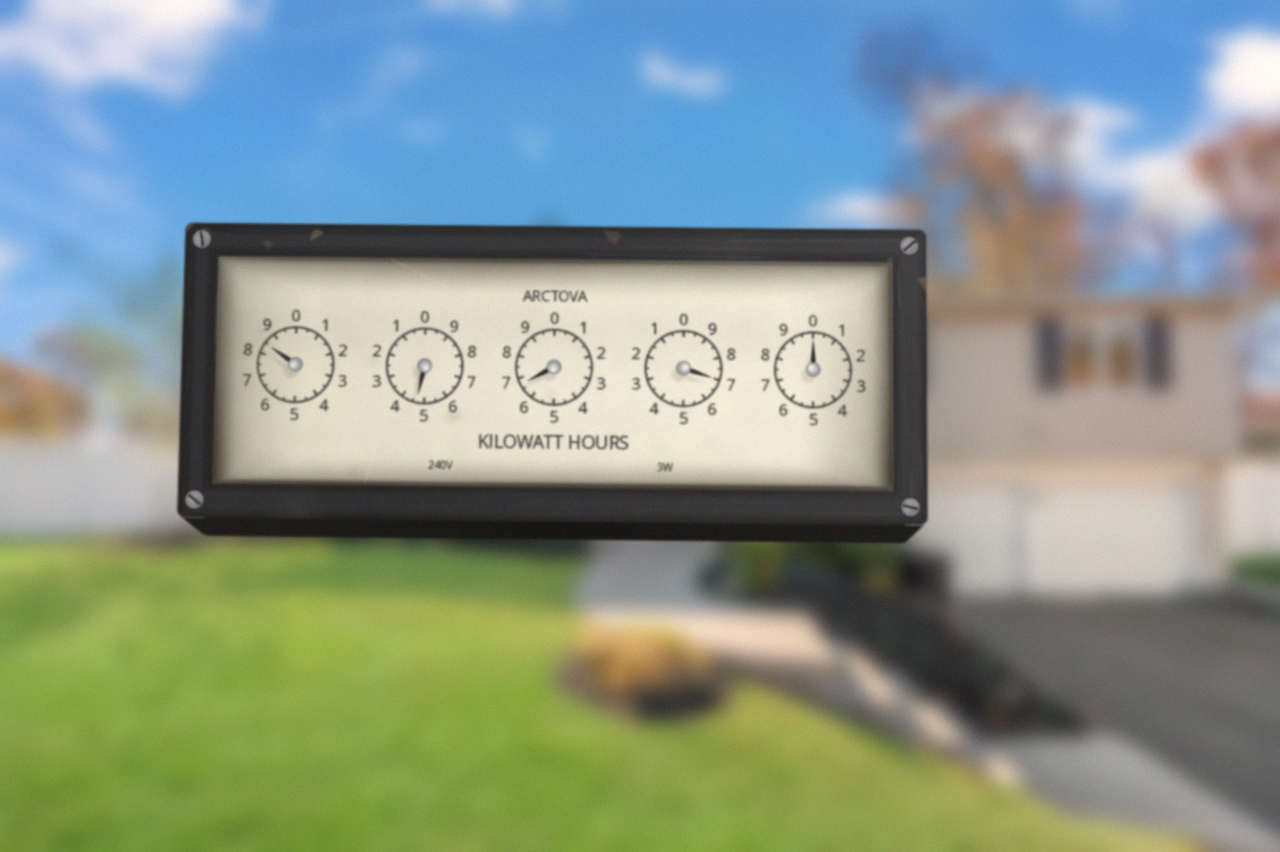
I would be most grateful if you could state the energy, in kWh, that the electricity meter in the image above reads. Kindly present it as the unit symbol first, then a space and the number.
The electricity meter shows kWh 84670
